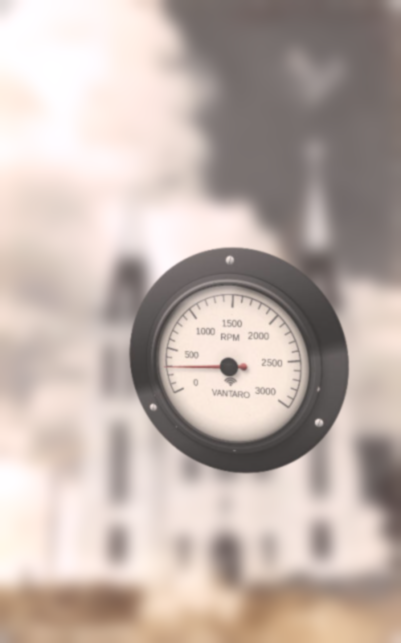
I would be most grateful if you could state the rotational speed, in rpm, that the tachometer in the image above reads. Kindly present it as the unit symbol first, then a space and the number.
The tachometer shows rpm 300
